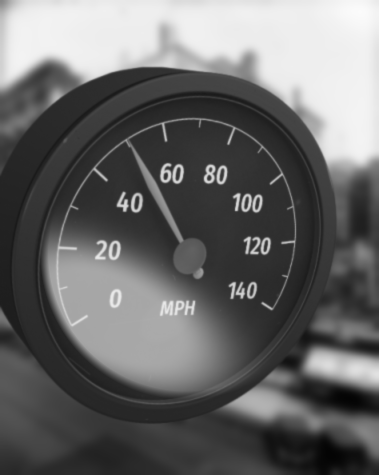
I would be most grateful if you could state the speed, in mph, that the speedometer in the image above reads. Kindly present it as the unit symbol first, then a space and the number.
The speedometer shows mph 50
